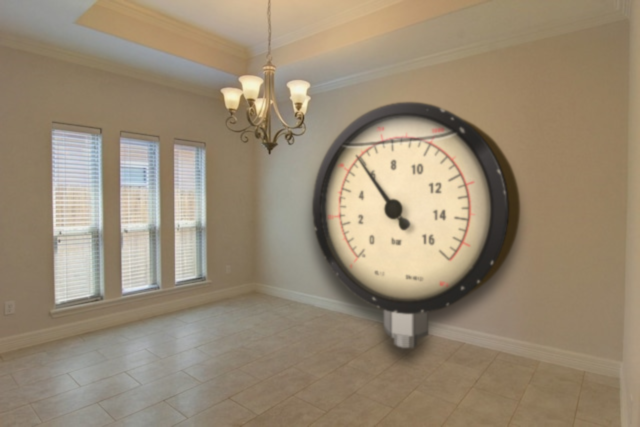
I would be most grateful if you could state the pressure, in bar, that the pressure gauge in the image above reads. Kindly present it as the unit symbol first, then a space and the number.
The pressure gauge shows bar 6
